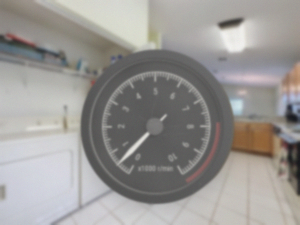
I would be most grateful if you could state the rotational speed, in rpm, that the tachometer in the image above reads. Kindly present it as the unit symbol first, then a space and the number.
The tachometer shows rpm 500
